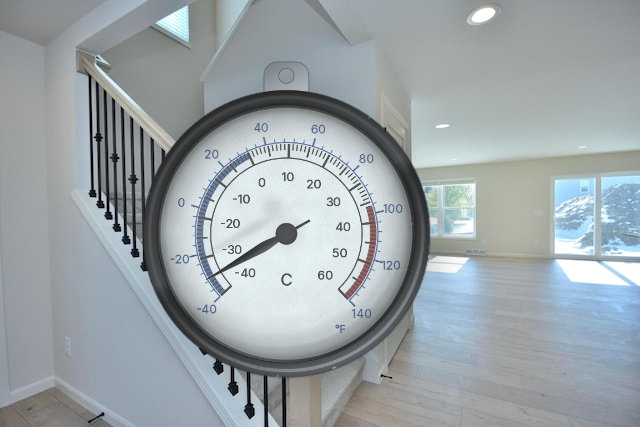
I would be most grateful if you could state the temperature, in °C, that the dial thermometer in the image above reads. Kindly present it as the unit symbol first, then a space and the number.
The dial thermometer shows °C -35
